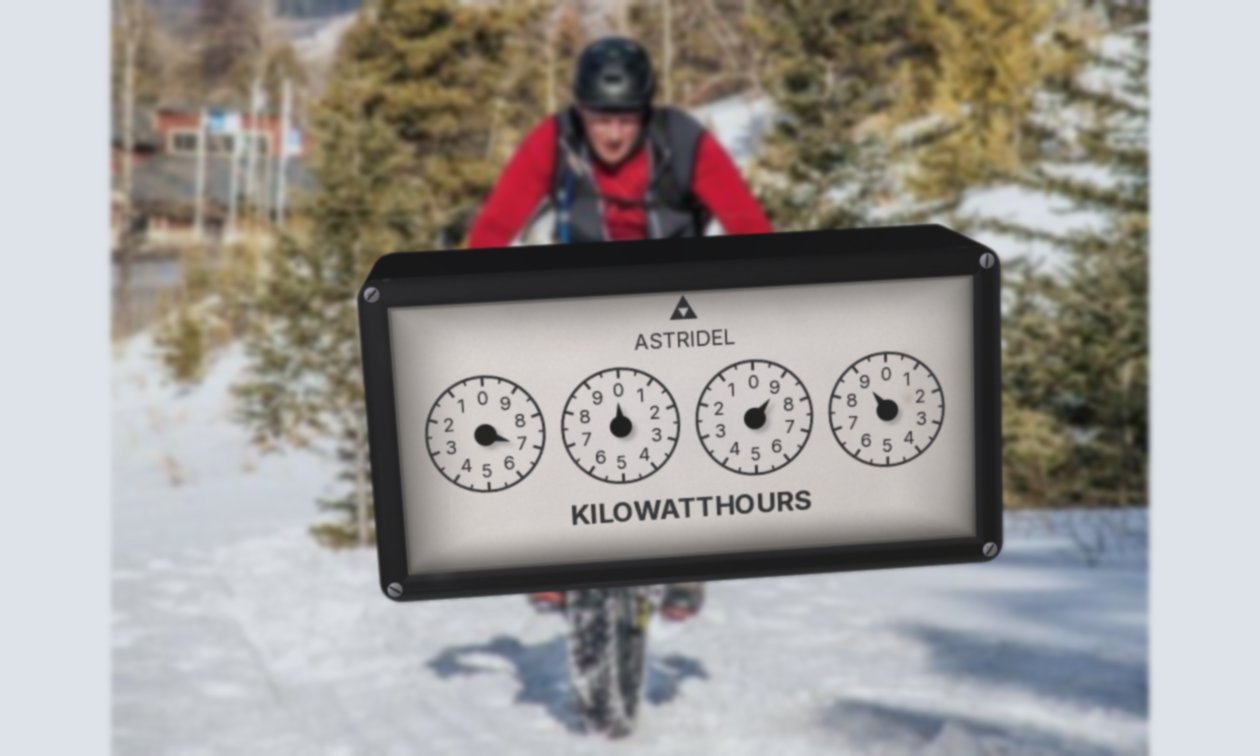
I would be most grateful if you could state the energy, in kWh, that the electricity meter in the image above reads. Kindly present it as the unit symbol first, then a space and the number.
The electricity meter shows kWh 6989
